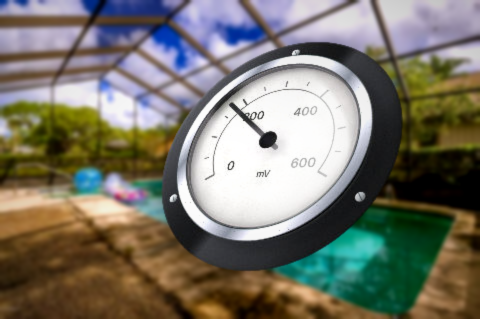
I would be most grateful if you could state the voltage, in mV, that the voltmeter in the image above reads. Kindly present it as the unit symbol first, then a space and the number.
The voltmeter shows mV 175
